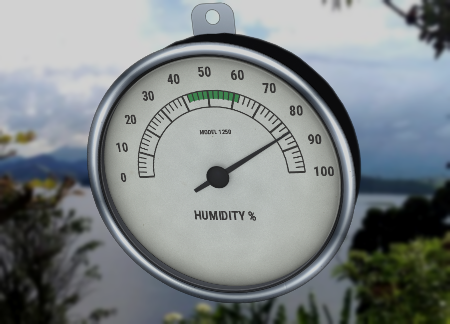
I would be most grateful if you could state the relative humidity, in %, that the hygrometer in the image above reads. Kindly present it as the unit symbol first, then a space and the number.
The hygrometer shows % 84
